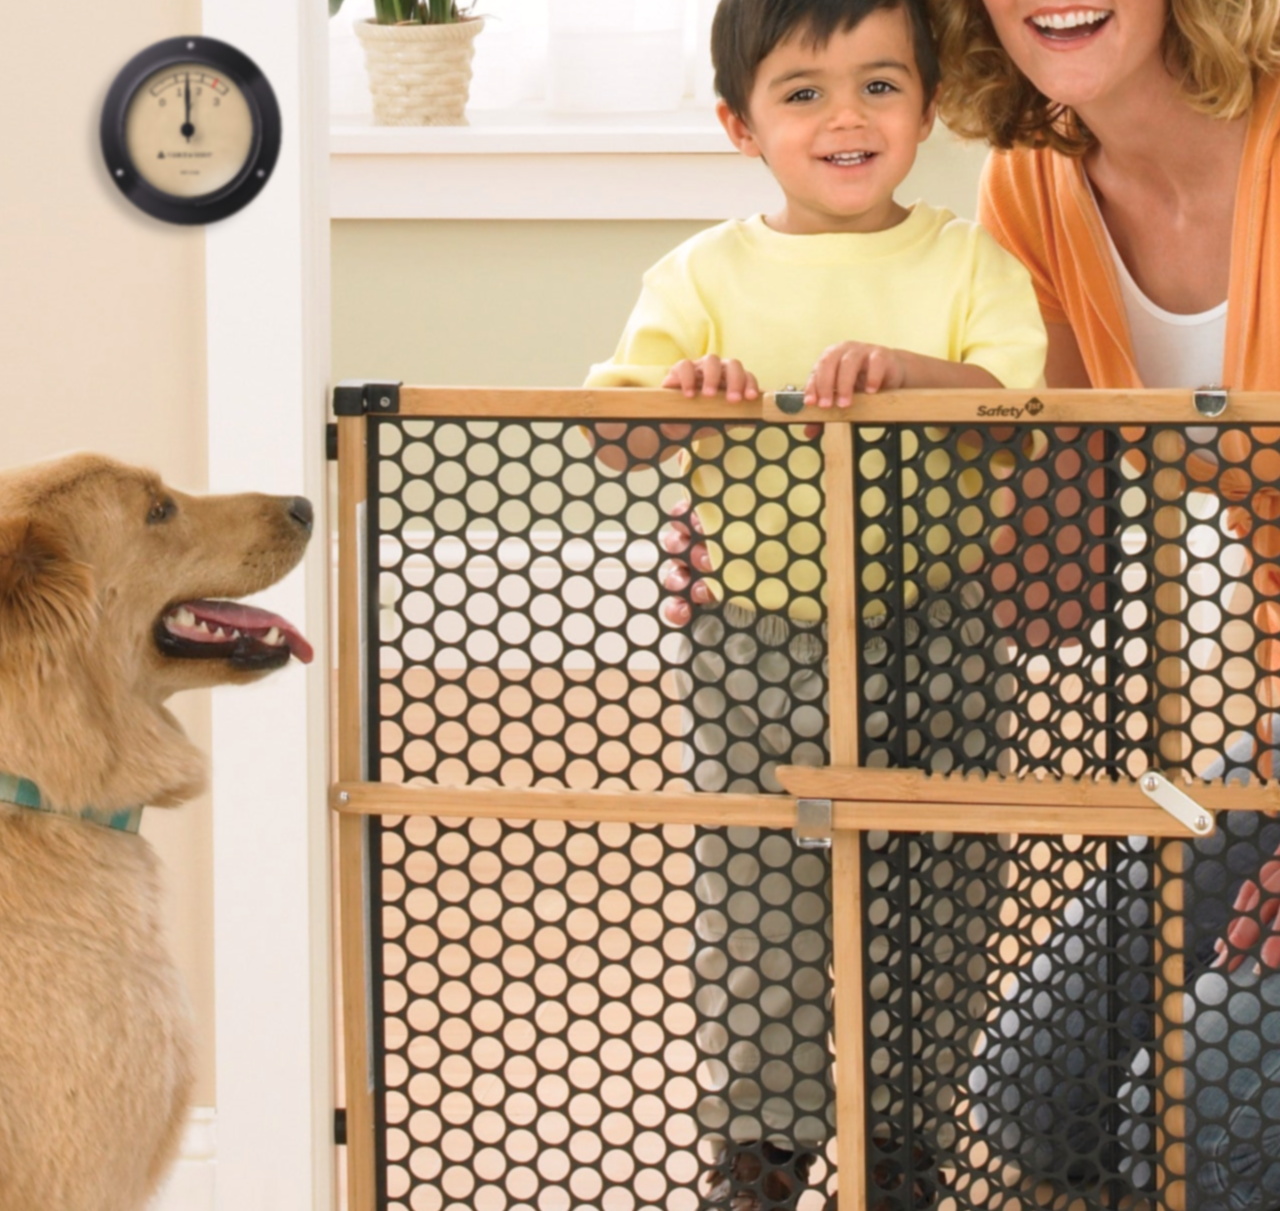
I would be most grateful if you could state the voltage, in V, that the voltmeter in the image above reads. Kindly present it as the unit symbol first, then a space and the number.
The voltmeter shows V 1.5
